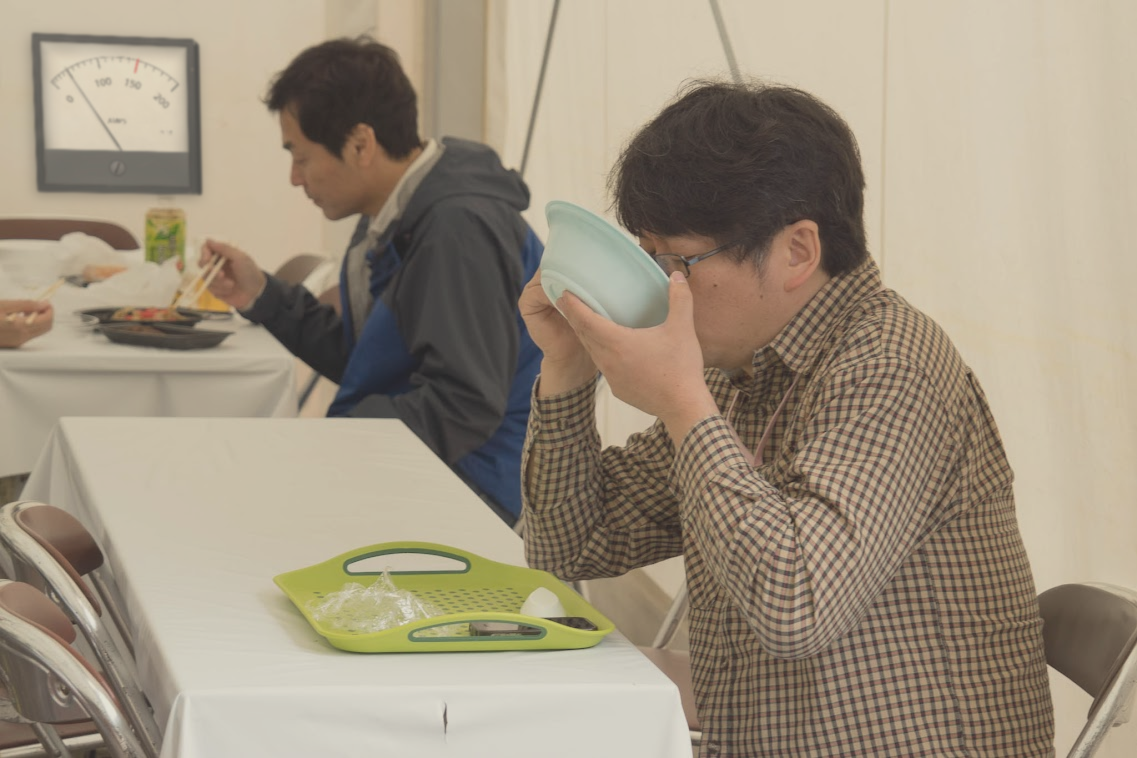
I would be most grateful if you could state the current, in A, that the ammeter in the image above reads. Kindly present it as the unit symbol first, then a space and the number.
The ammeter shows A 50
